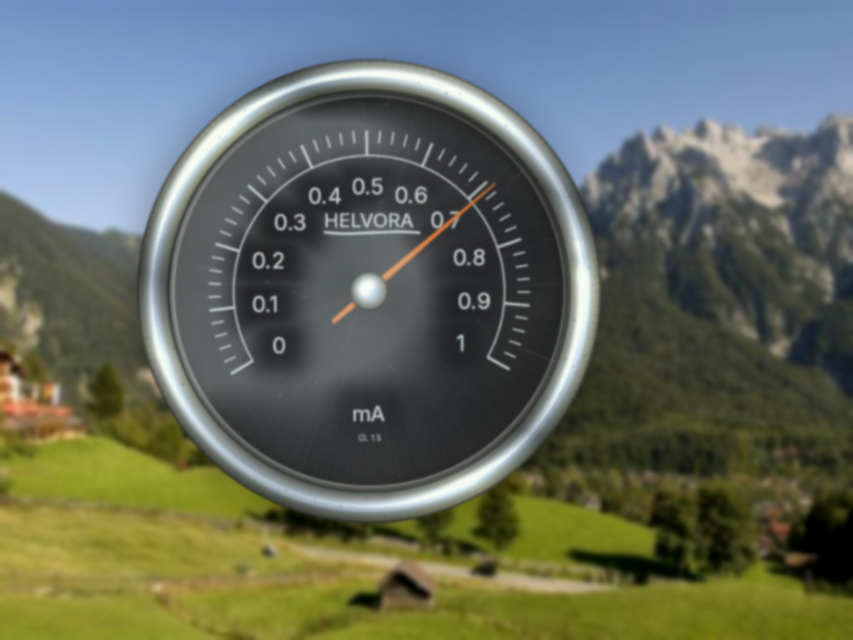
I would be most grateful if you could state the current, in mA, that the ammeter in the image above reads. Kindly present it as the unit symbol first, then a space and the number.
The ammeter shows mA 0.71
